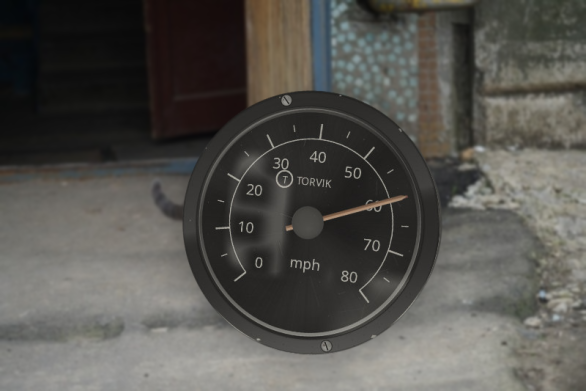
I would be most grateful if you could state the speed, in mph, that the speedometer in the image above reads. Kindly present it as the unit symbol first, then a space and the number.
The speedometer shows mph 60
